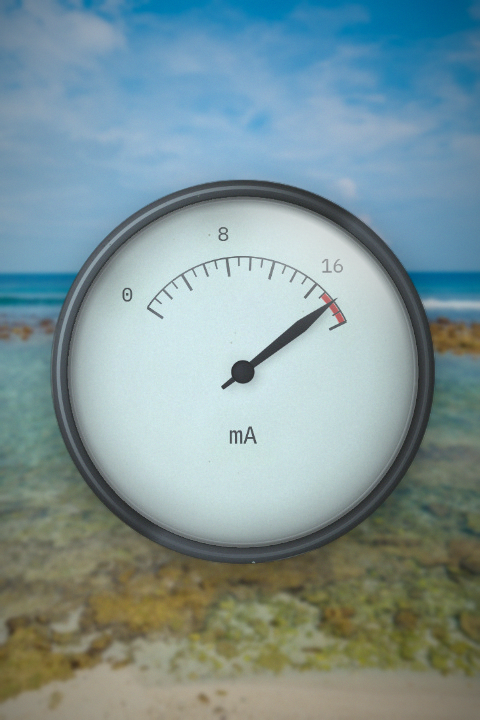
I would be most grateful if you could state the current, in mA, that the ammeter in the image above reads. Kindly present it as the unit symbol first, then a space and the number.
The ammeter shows mA 18
